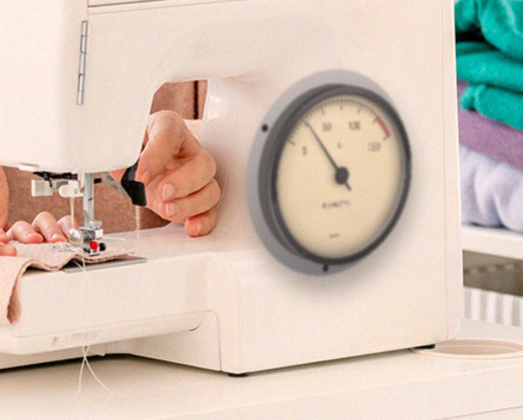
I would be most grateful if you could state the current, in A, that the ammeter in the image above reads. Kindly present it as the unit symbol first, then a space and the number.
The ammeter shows A 25
